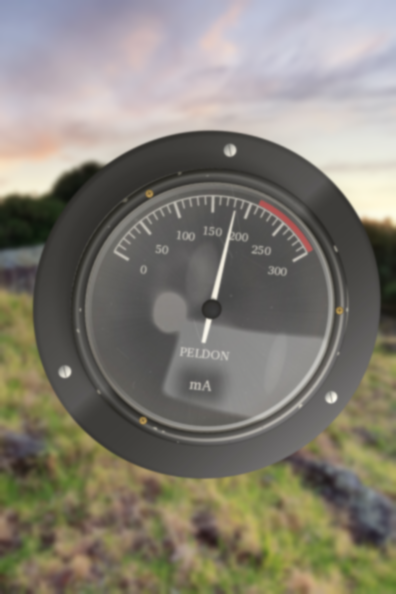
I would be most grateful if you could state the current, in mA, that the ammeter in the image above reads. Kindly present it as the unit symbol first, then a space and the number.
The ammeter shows mA 180
